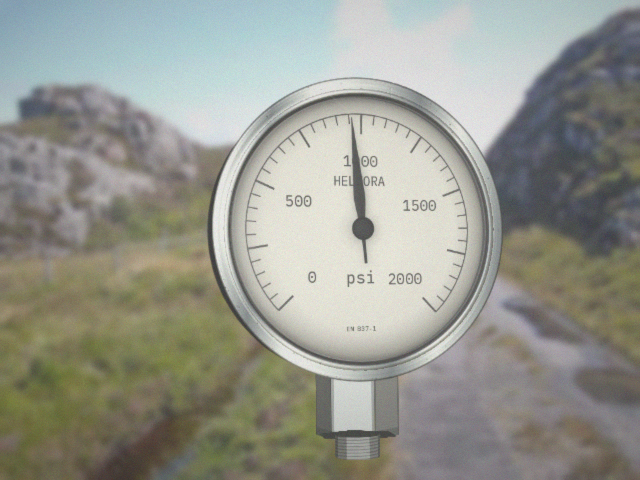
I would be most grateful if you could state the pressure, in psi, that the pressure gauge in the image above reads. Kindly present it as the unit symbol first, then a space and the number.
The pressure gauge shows psi 950
